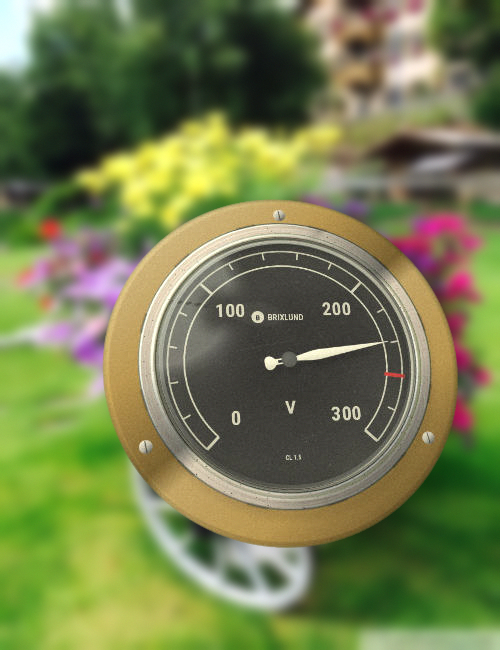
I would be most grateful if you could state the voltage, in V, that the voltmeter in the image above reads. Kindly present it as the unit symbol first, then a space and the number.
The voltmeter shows V 240
